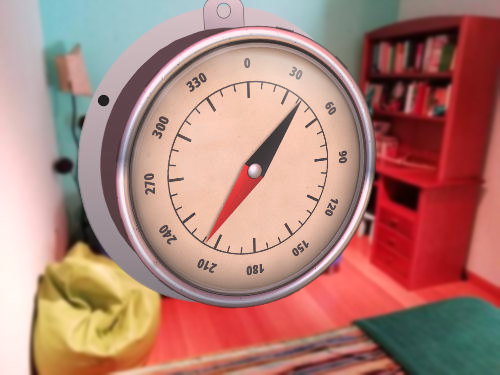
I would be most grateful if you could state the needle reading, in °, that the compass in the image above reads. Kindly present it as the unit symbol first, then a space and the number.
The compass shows ° 220
